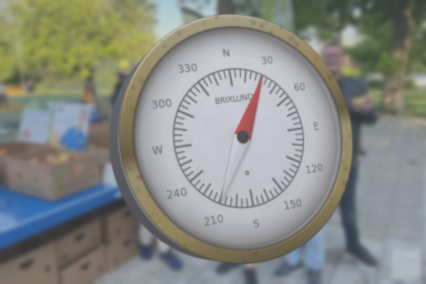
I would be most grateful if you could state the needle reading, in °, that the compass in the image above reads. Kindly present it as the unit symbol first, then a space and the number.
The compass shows ° 30
